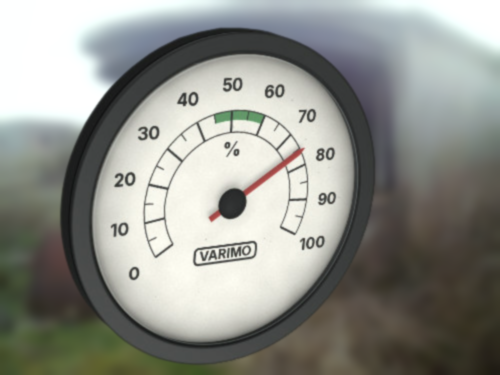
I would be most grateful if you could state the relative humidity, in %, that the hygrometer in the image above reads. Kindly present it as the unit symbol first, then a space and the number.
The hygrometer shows % 75
